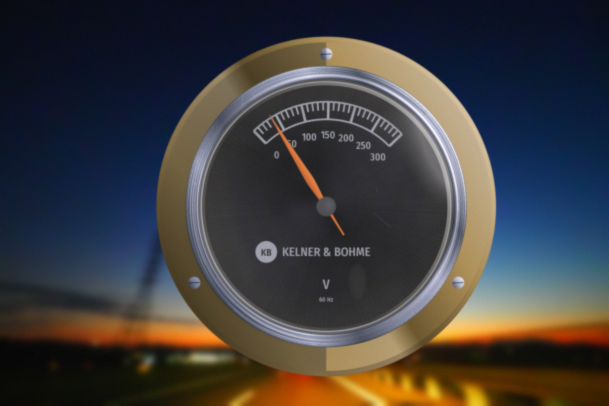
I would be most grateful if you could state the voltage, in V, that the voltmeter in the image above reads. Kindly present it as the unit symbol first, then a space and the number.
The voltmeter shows V 40
